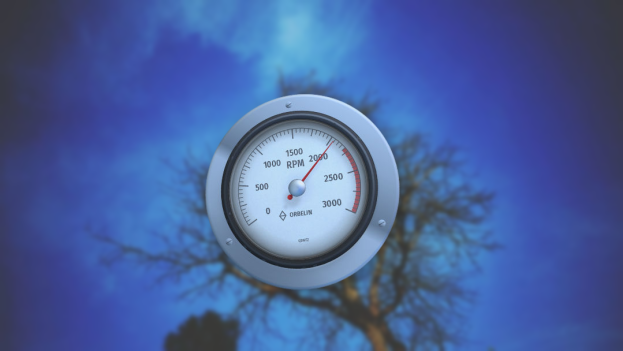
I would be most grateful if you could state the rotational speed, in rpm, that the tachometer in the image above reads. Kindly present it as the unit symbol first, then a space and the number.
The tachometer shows rpm 2050
